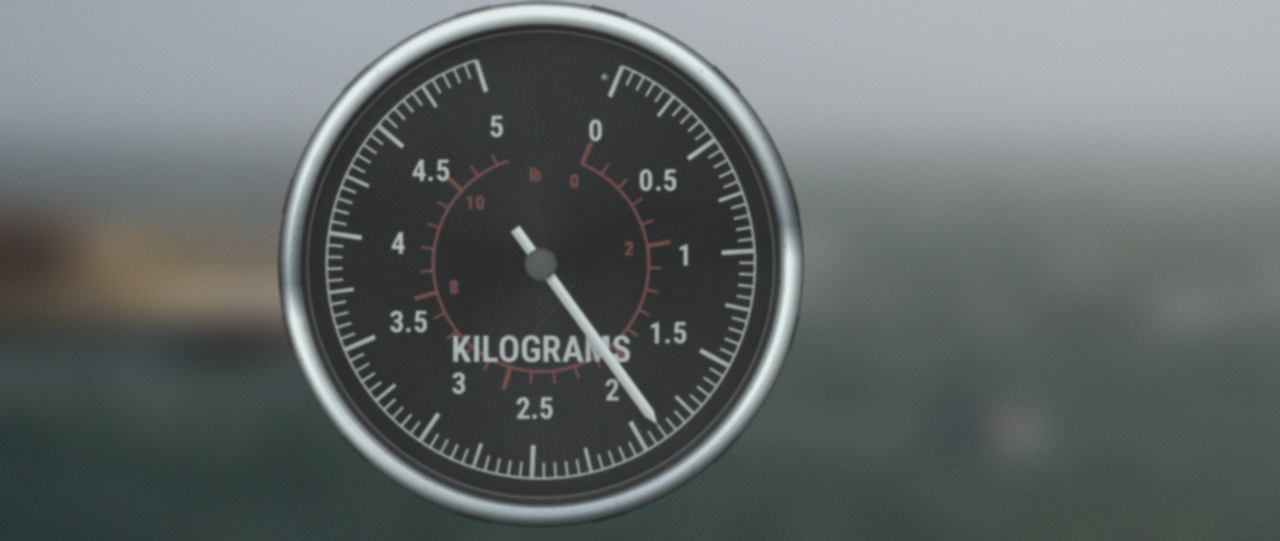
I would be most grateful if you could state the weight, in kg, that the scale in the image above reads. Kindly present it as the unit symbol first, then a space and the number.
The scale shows kg 1.9
